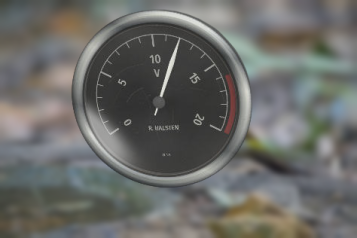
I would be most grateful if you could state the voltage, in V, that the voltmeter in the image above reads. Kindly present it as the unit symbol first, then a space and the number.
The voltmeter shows V 12
